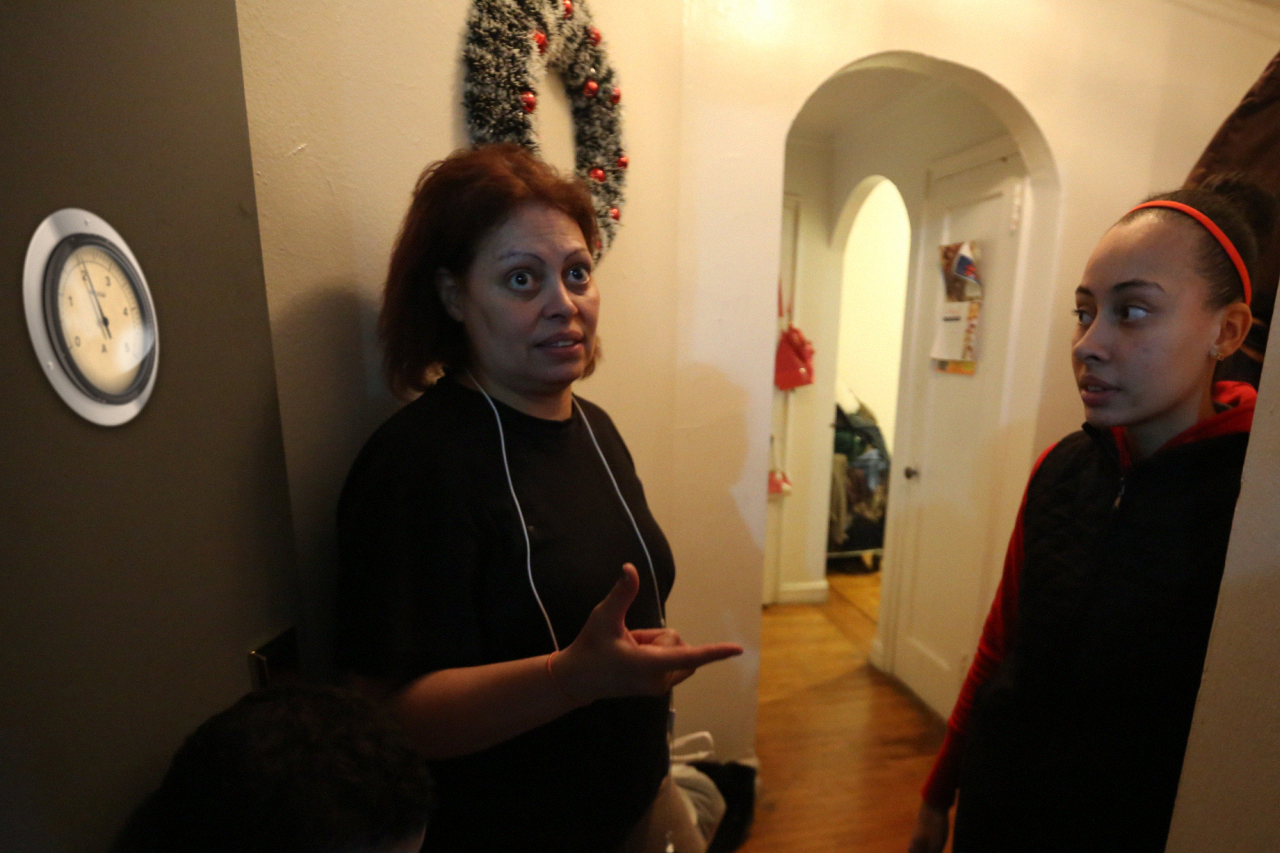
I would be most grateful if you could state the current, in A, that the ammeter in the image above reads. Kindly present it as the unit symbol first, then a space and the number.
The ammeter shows A 2
